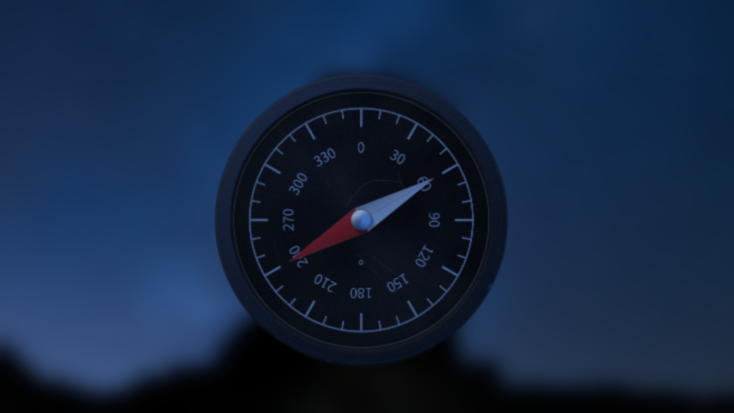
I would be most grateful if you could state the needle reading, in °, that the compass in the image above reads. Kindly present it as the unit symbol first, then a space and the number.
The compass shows ° 240
